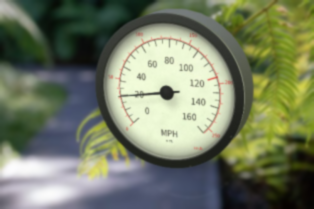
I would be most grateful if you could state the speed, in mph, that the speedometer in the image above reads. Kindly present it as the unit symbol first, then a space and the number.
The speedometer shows mph 20
